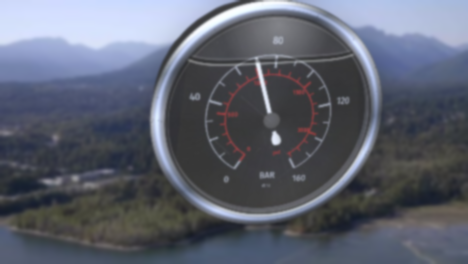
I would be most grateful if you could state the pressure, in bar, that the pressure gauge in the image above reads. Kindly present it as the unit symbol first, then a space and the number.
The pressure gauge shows bar 70
